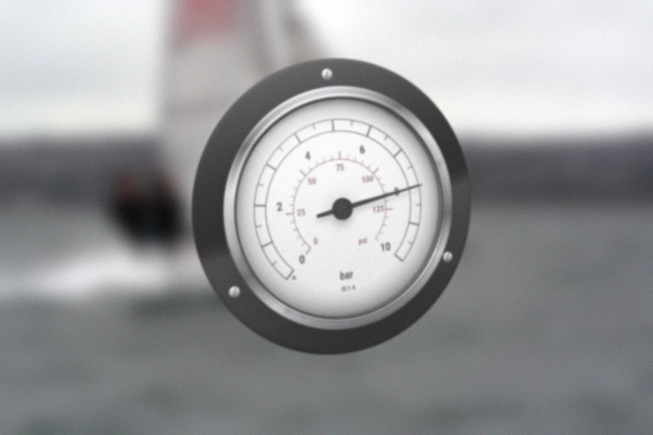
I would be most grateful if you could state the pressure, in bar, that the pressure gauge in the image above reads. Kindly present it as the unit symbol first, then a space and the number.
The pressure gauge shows bar 8
